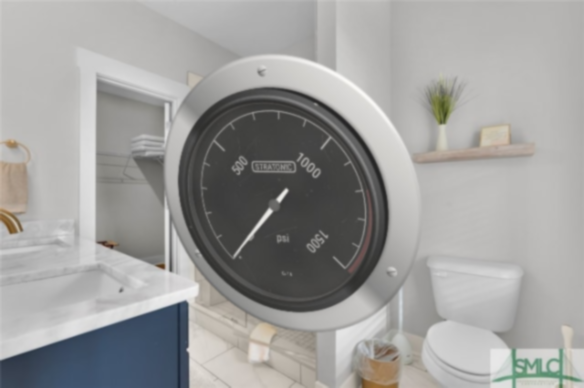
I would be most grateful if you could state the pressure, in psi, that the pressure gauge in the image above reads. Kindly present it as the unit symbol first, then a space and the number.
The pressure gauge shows psi 0
